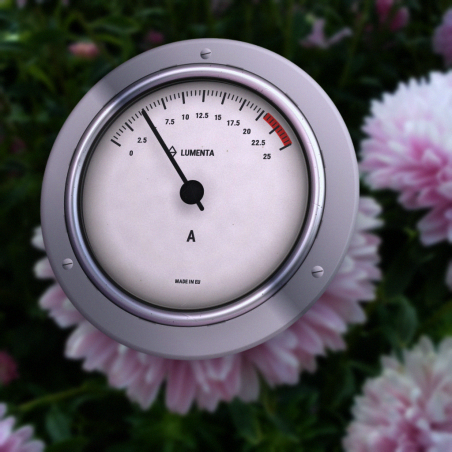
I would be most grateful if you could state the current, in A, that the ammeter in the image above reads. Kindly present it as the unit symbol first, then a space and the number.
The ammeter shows A 5
